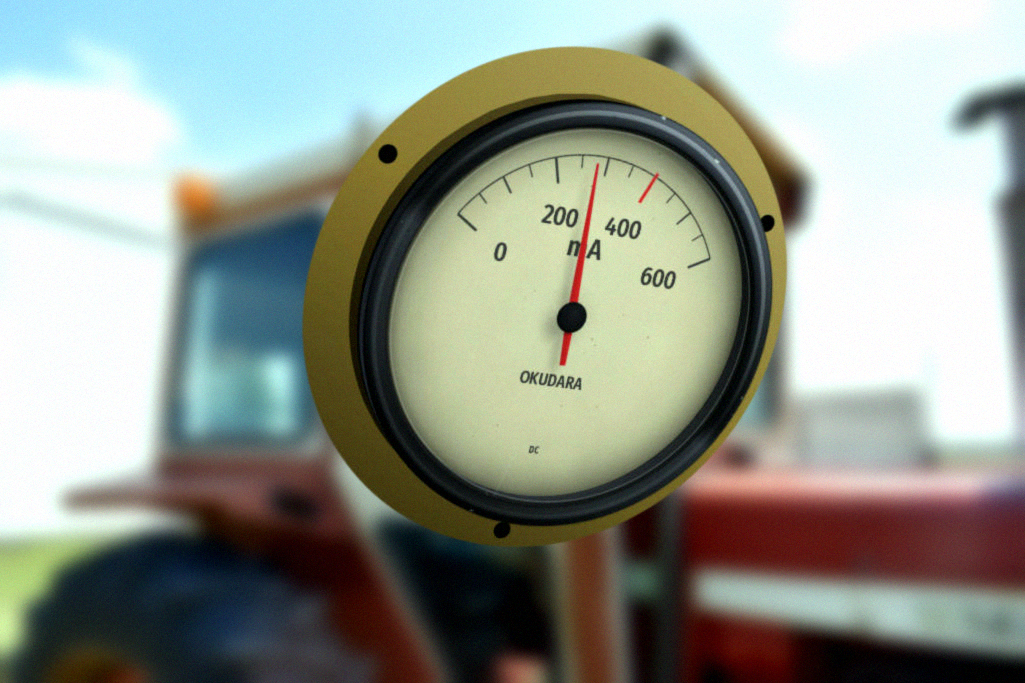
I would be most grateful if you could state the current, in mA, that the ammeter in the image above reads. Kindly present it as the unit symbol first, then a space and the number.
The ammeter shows mA 275
